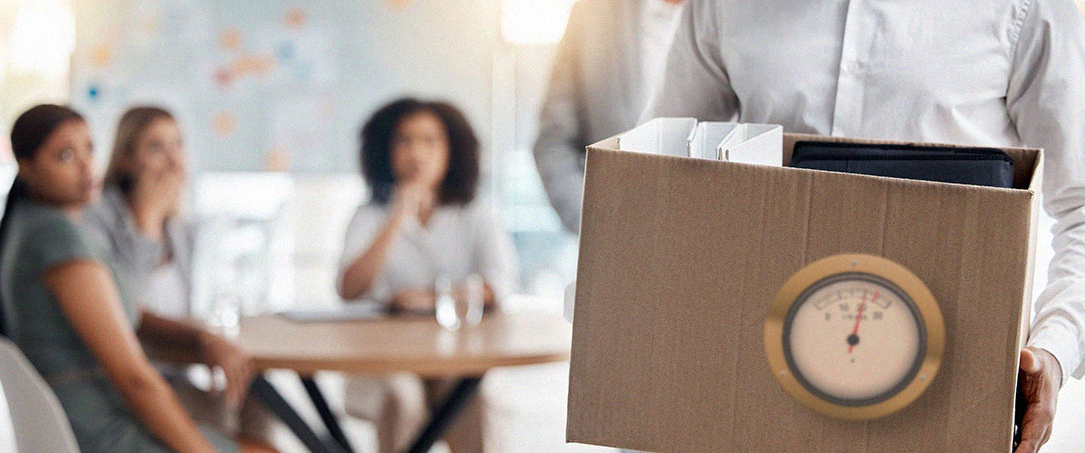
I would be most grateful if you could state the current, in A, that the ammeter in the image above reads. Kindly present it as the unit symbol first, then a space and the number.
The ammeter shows A 20
